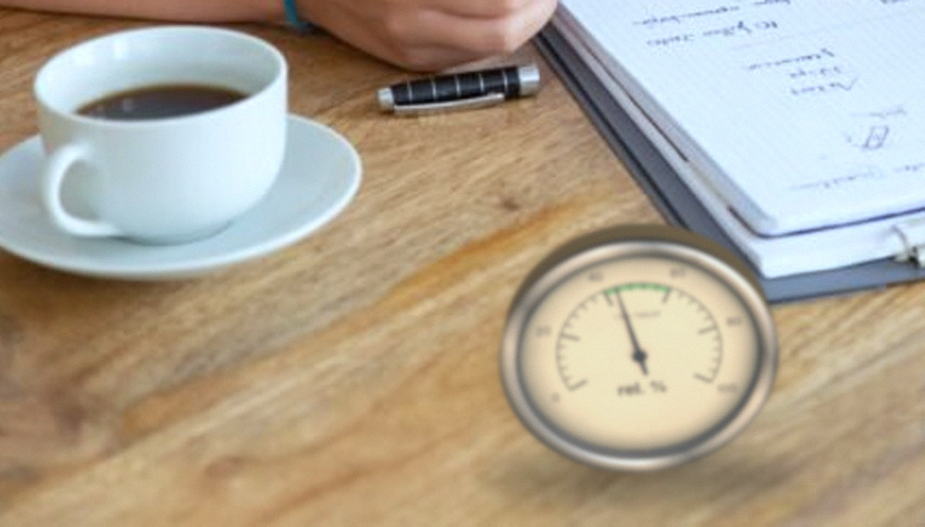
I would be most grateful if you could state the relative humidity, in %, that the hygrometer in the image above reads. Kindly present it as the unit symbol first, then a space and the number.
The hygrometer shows % 44
